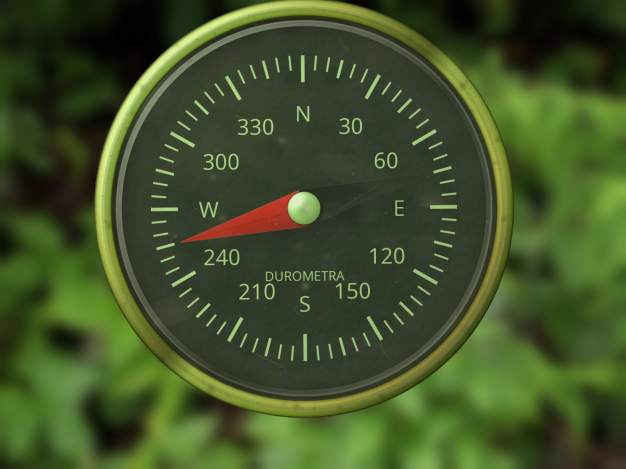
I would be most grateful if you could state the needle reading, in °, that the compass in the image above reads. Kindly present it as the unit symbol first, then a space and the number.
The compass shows ° 255
